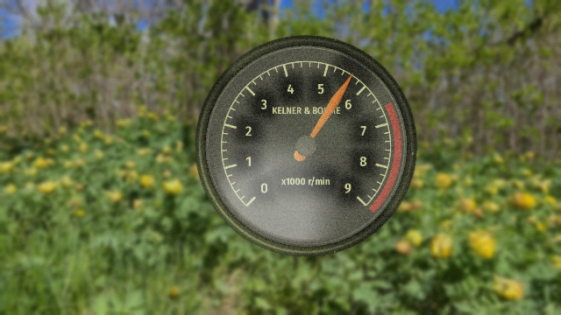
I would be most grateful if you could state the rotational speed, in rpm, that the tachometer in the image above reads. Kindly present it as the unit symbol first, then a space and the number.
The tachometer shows rpm 5600
